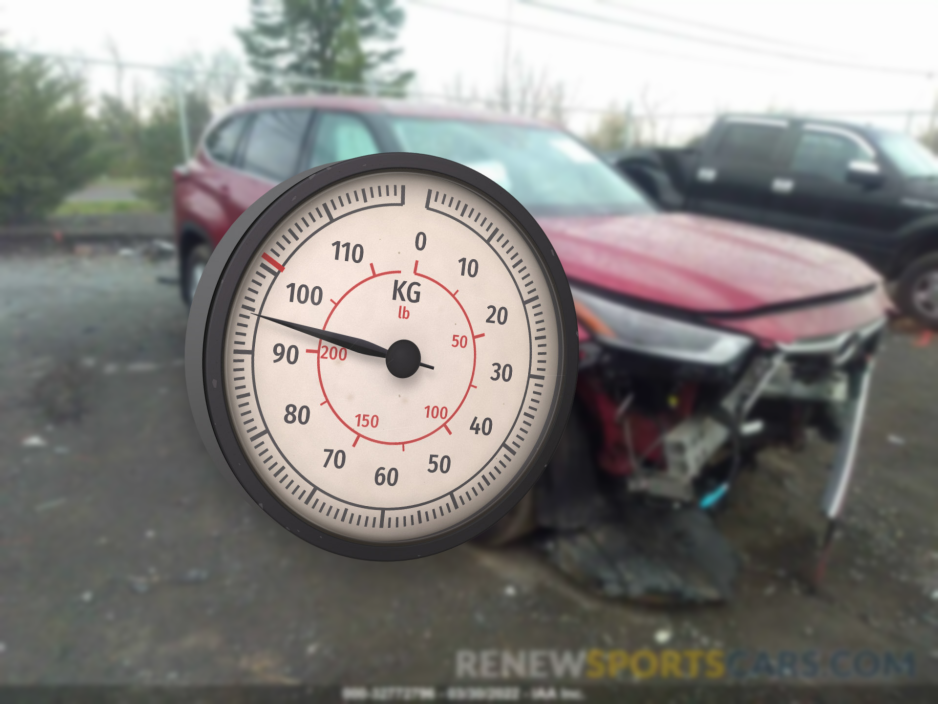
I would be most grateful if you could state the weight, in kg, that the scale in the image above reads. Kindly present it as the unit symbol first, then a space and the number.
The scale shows kg 94.5
